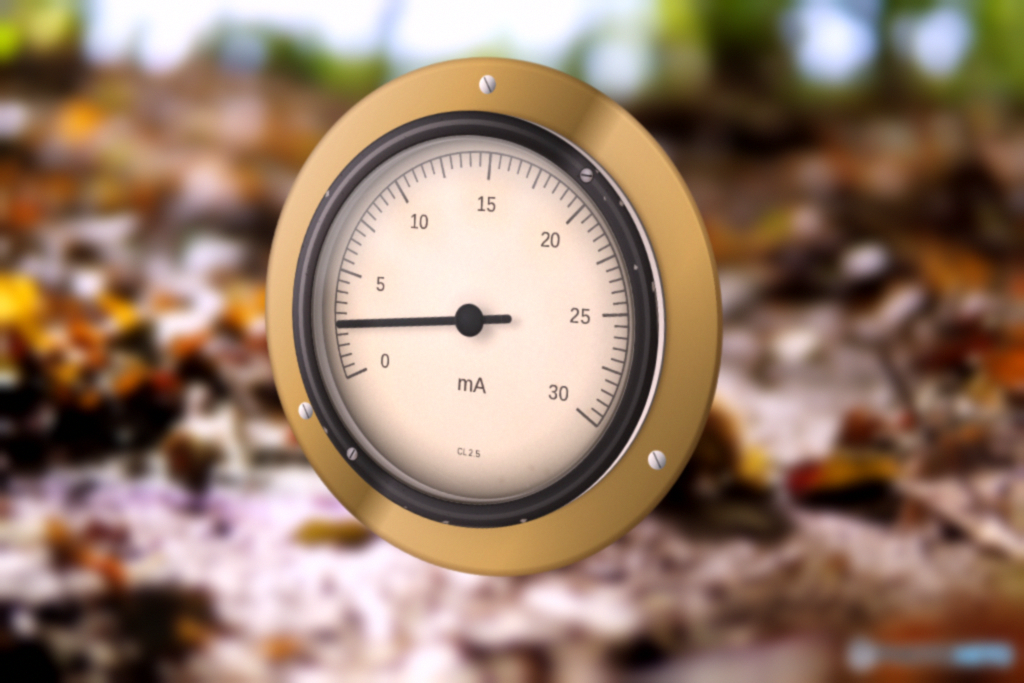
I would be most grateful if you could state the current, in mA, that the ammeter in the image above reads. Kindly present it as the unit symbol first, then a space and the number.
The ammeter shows mA 2.5
